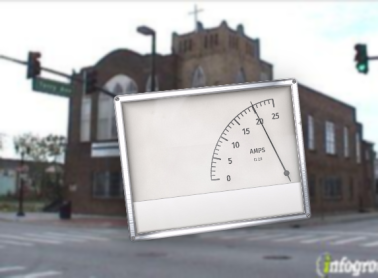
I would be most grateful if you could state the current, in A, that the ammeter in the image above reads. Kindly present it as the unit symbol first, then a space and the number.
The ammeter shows A 20
